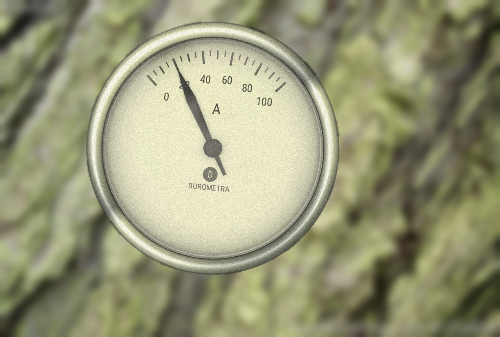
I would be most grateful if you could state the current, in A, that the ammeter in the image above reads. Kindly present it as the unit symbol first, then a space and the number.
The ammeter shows A 20
